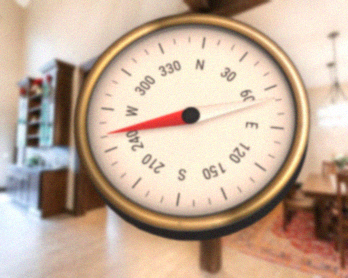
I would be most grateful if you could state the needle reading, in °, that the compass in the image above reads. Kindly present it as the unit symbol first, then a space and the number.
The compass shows ° 250
